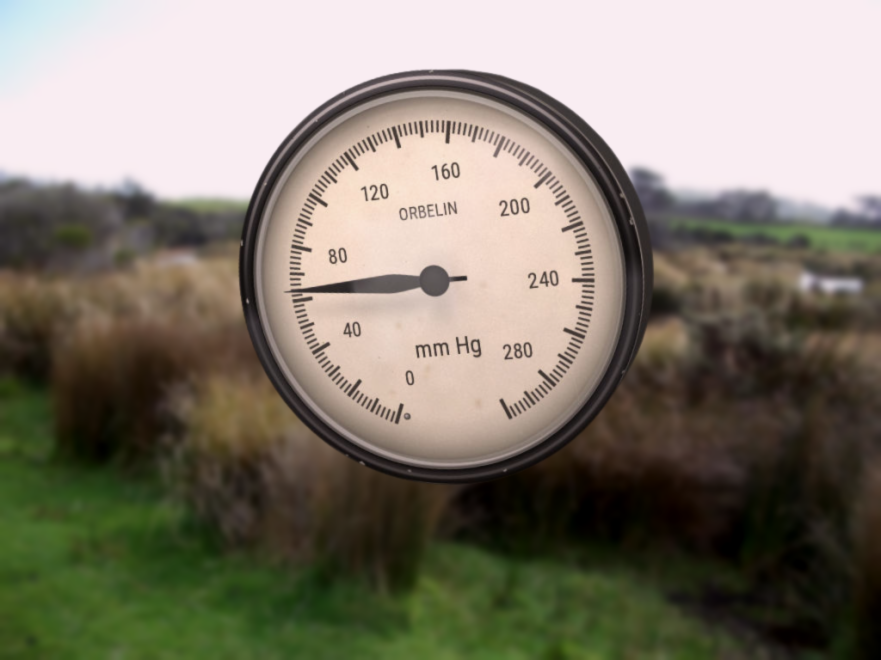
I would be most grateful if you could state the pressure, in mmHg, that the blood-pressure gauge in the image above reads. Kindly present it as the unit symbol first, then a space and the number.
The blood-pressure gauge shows mmHg 64
